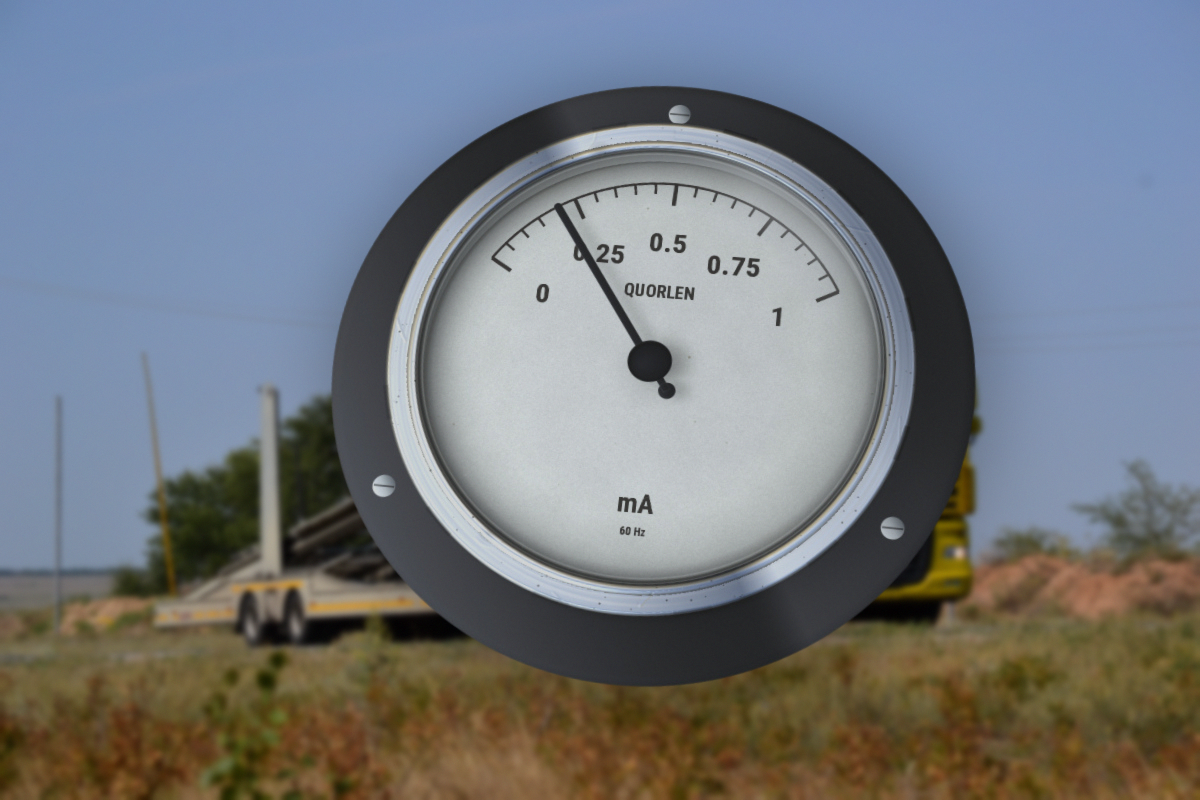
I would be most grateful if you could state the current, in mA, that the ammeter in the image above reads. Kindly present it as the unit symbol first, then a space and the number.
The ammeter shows mA 0.2
